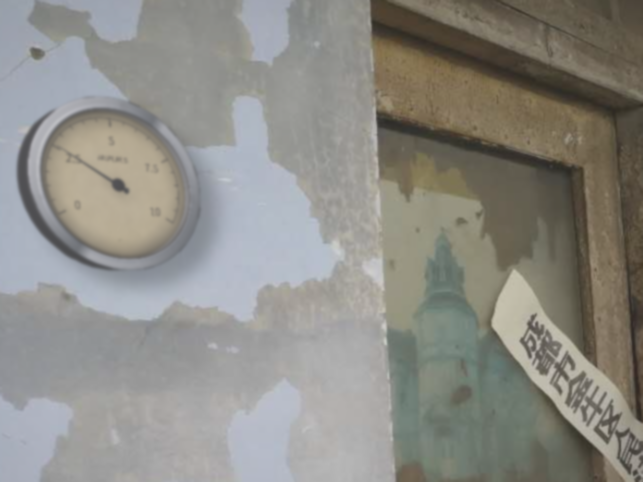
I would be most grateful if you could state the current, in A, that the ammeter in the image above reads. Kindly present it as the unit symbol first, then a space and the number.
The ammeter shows A 2.5
